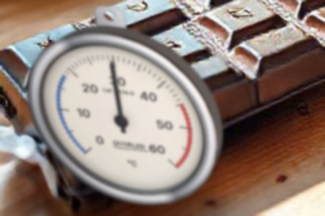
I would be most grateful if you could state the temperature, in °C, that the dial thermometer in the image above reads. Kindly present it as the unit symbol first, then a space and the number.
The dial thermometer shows °C 30
